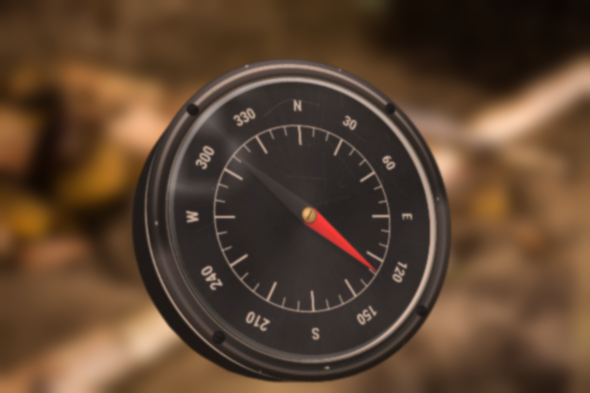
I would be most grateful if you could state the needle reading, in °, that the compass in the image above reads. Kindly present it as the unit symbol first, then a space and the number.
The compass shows ° 130
